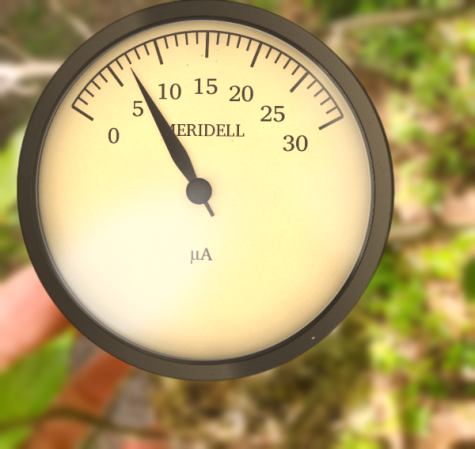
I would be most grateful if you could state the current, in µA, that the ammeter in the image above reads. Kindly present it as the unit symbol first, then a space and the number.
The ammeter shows µA 7
